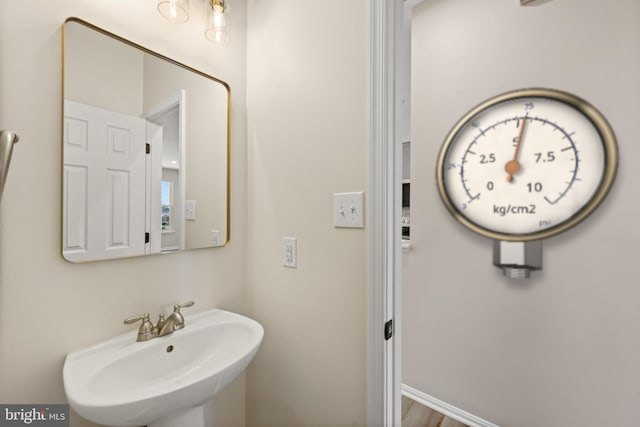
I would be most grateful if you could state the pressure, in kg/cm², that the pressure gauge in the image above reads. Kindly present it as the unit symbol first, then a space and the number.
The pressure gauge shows kg/cm² 5.25
